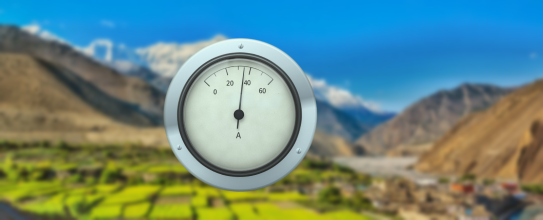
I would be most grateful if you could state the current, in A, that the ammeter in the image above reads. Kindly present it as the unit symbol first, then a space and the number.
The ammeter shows A 35
